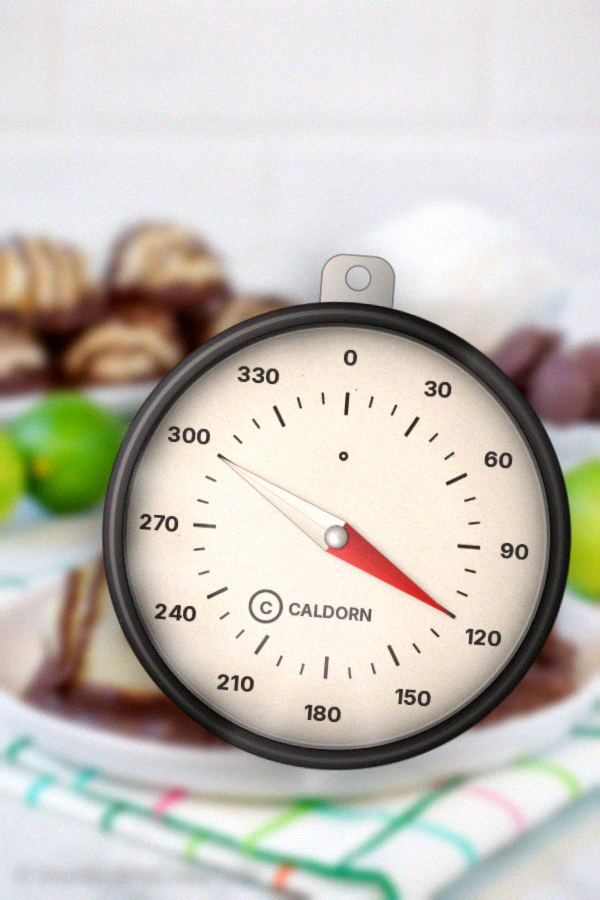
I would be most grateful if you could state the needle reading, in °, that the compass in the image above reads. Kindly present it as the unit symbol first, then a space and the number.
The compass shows ° 120
